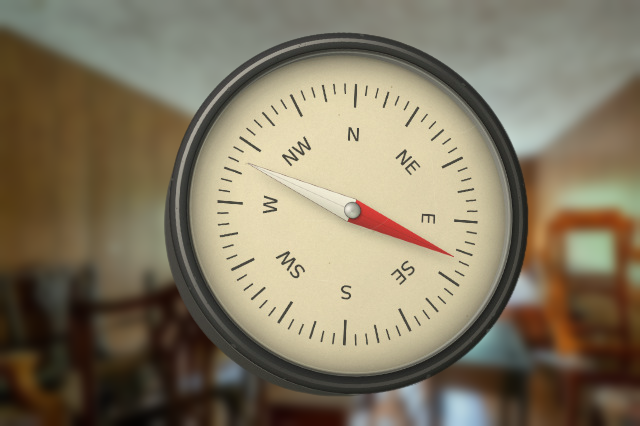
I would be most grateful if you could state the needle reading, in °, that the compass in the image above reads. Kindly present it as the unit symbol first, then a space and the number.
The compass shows ° 110
